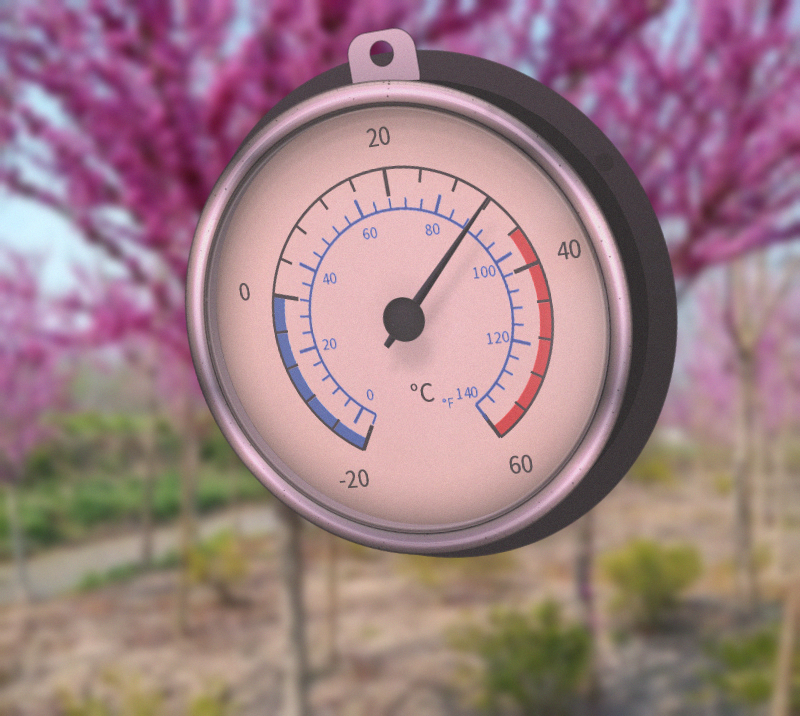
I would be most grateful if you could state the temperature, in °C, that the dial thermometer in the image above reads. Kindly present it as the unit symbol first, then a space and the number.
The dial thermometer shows °C 32
